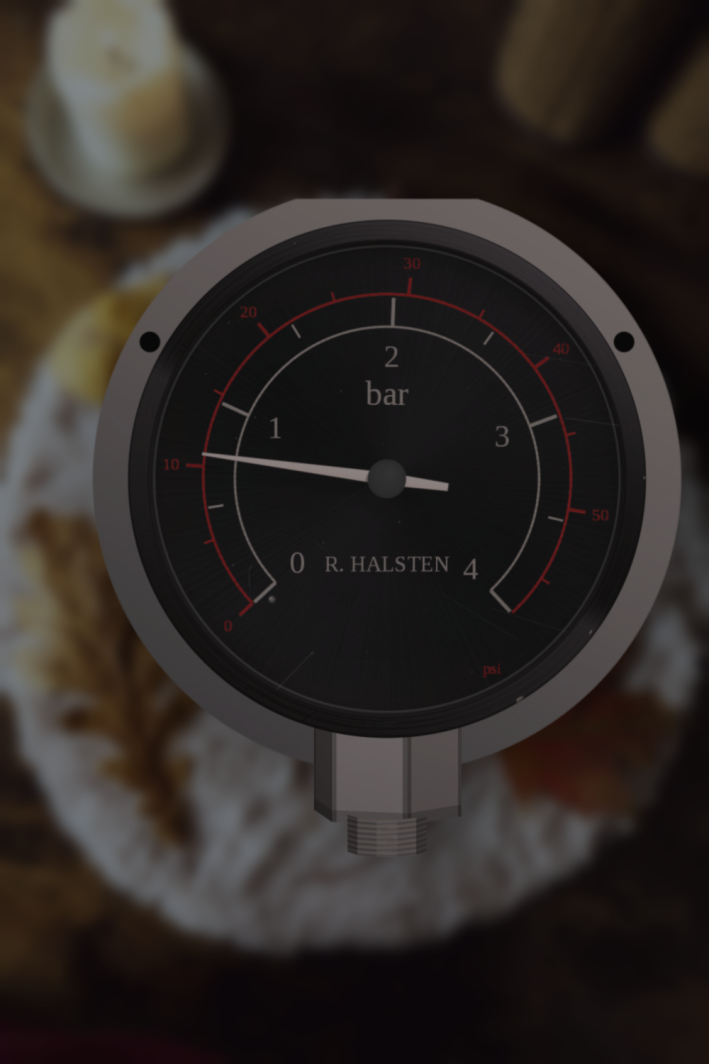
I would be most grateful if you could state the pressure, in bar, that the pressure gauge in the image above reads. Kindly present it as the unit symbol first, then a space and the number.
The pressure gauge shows bar 0.75
